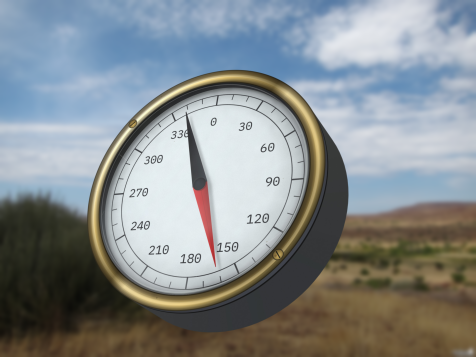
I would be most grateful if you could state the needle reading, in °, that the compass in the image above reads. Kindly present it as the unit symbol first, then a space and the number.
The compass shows ° 160
